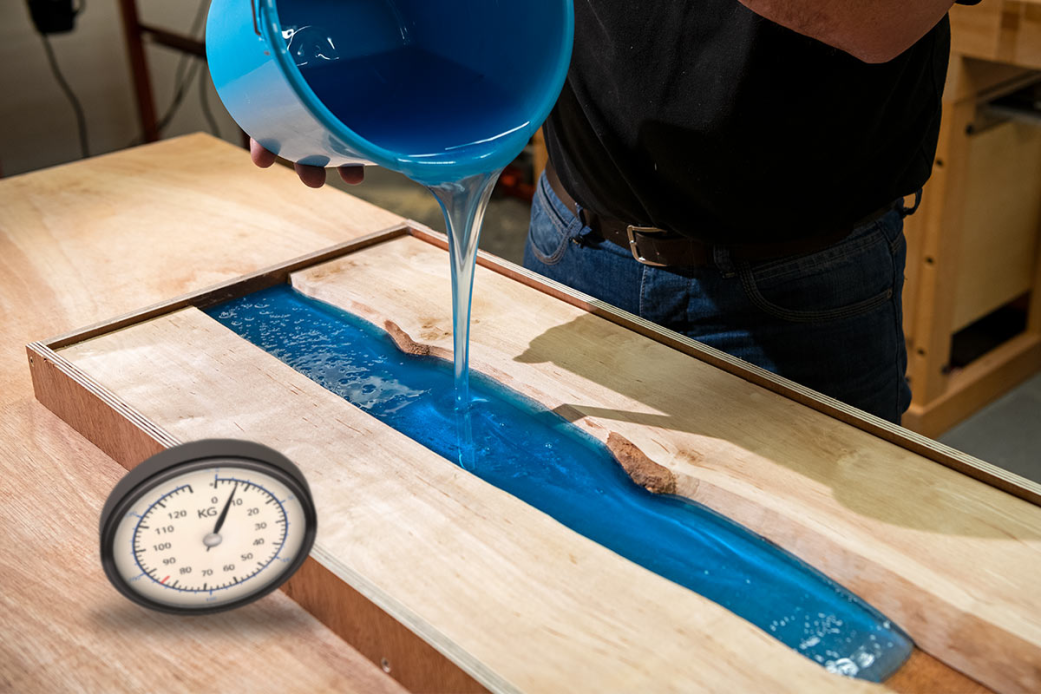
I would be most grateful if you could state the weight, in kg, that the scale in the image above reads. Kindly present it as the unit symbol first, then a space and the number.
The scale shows kg 6
